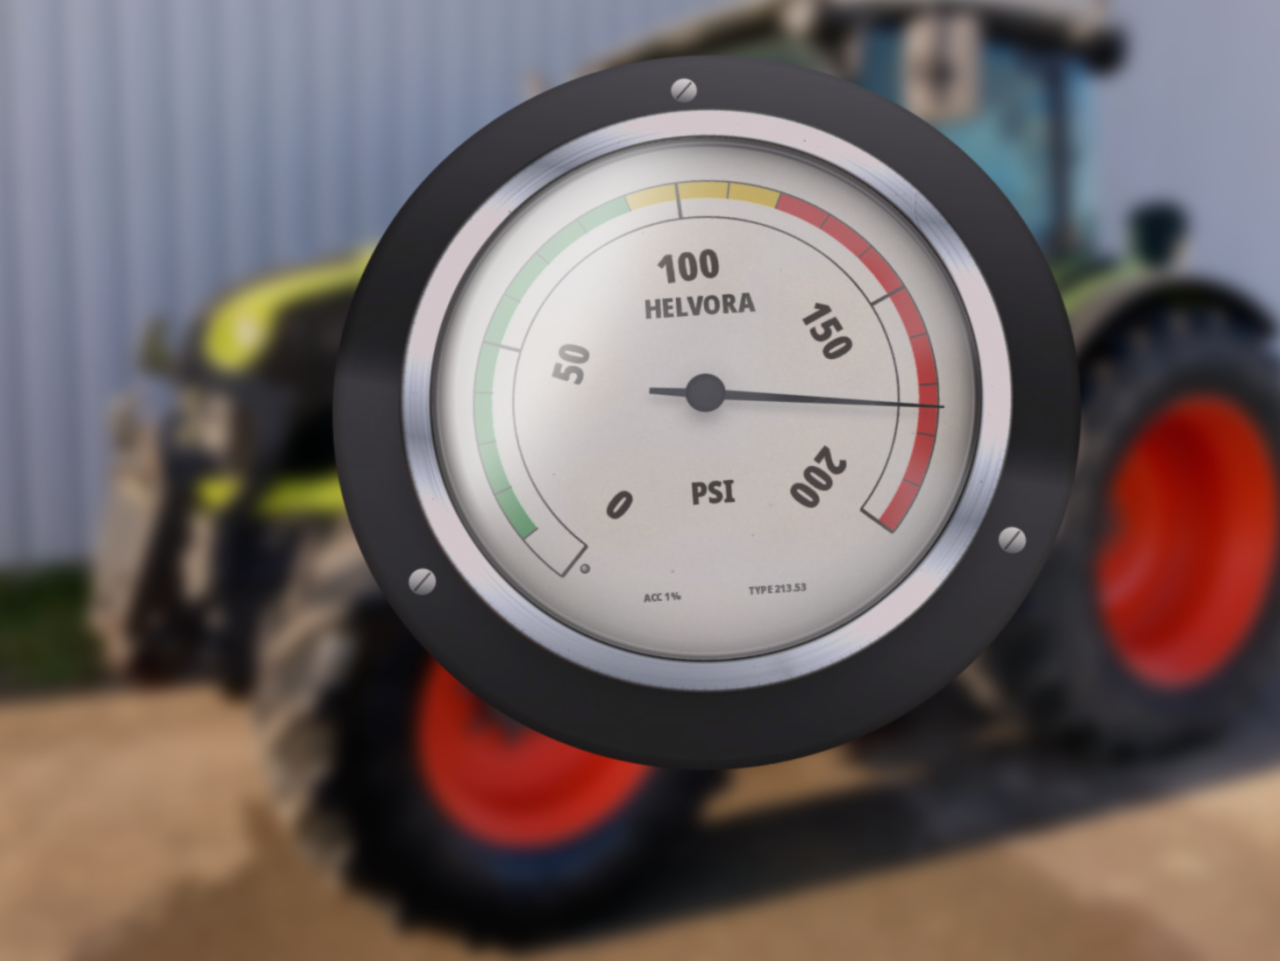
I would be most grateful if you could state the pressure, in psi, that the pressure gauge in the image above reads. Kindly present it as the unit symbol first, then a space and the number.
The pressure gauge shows psi 175
